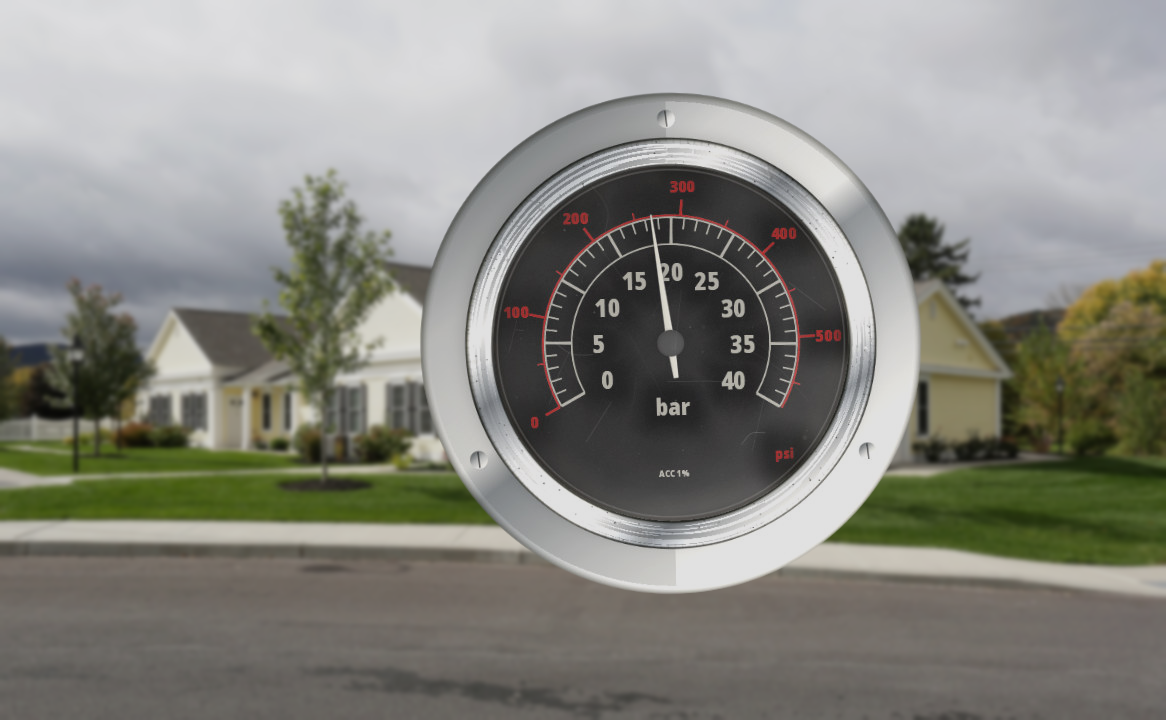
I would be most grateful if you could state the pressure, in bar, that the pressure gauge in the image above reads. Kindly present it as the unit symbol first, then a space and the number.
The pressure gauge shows bar 18.5
